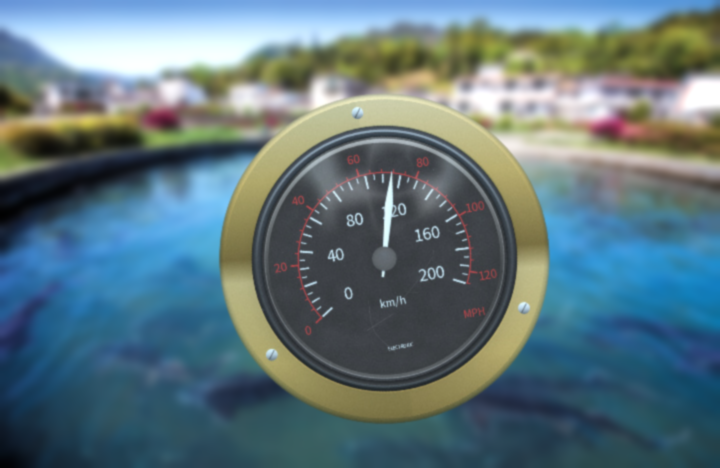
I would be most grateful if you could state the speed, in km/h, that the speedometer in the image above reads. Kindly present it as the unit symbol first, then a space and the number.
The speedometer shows km/h 115
